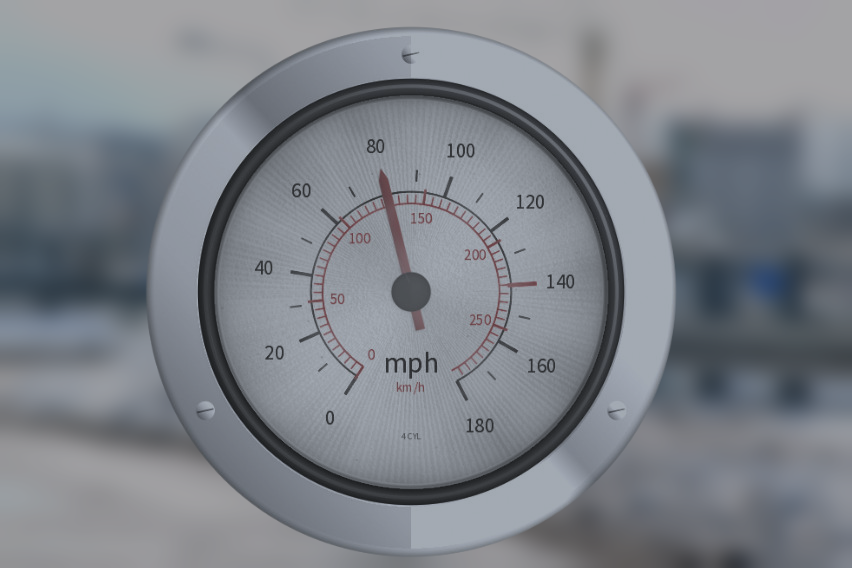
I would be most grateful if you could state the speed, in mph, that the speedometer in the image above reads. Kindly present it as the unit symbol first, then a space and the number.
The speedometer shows mph 80
